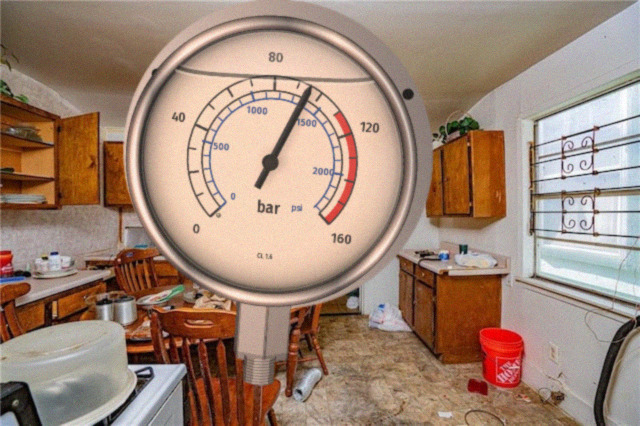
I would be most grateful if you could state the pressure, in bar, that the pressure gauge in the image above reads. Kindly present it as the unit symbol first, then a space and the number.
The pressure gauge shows bar 95
